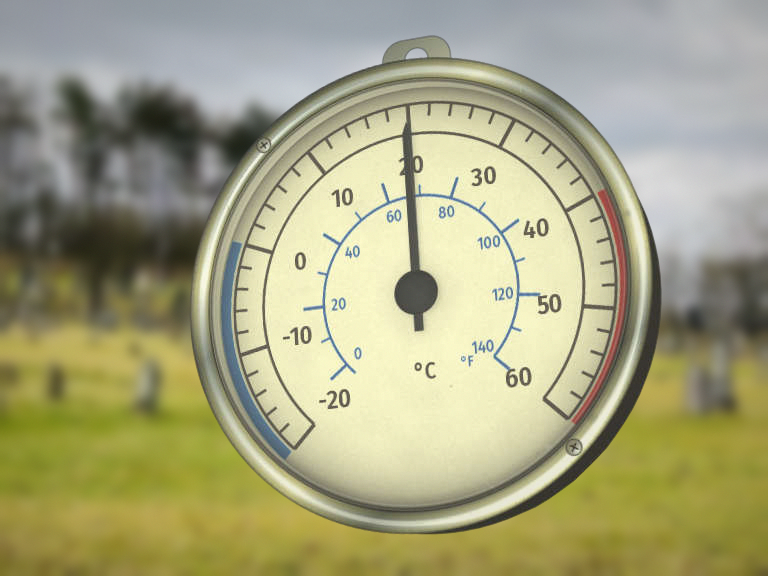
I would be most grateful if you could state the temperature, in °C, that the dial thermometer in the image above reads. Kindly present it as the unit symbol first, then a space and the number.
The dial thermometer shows °C 20
